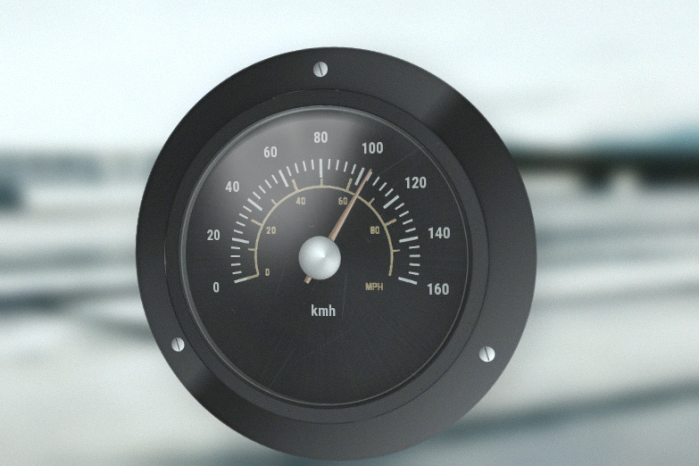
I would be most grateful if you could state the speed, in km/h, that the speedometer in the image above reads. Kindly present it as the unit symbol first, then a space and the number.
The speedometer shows km/h 104
